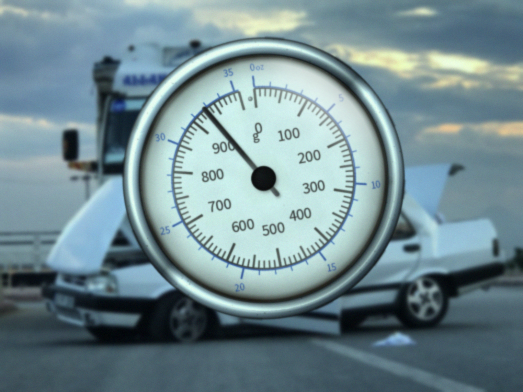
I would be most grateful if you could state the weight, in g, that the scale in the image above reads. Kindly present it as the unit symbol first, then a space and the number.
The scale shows g 930
